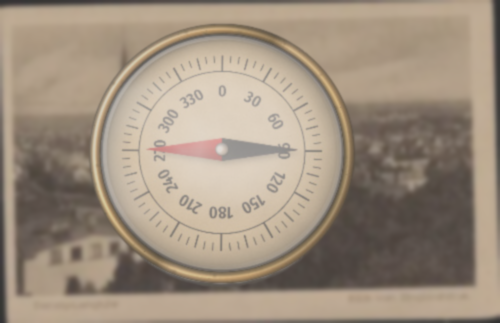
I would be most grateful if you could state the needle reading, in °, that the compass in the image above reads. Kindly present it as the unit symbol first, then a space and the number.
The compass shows ° 270
